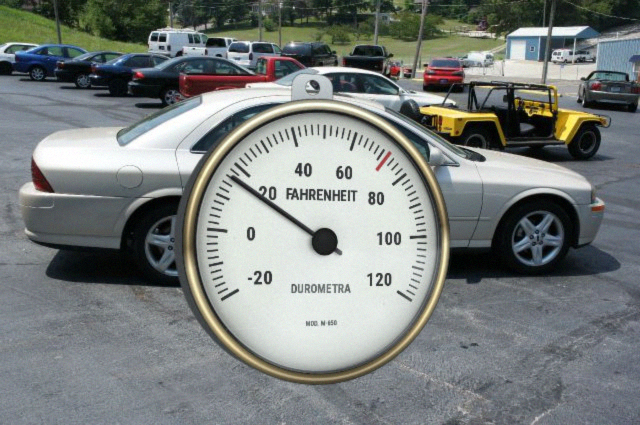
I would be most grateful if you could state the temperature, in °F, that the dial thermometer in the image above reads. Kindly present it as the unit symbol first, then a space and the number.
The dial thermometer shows °F 16
